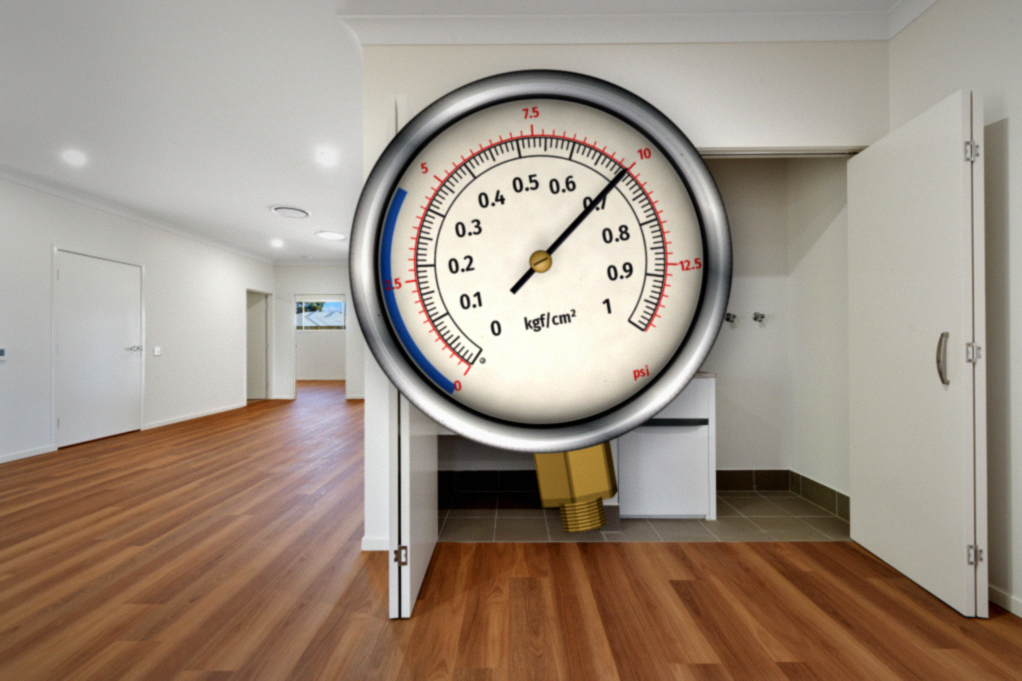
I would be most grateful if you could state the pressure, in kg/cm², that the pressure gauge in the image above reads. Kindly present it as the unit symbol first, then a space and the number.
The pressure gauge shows kg/cm² 0.7
